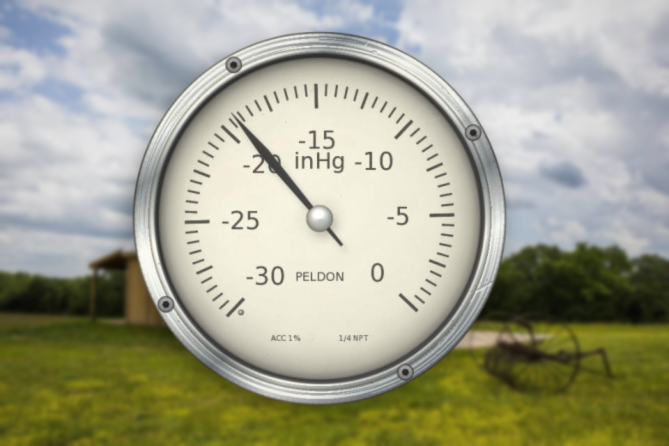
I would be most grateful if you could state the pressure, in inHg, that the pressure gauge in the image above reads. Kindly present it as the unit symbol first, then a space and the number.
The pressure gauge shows inHg -19.25
